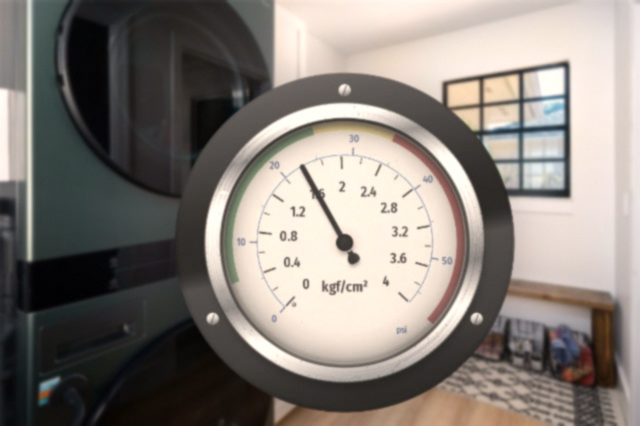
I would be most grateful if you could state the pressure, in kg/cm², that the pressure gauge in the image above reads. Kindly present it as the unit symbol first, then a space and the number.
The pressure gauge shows kg/cm² 1.6
